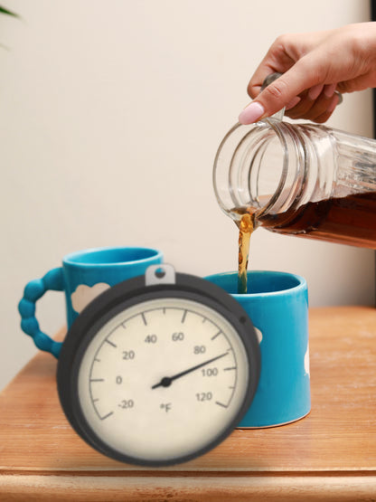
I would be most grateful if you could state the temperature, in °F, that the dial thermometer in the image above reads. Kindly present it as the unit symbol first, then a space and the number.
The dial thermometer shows °F 90
